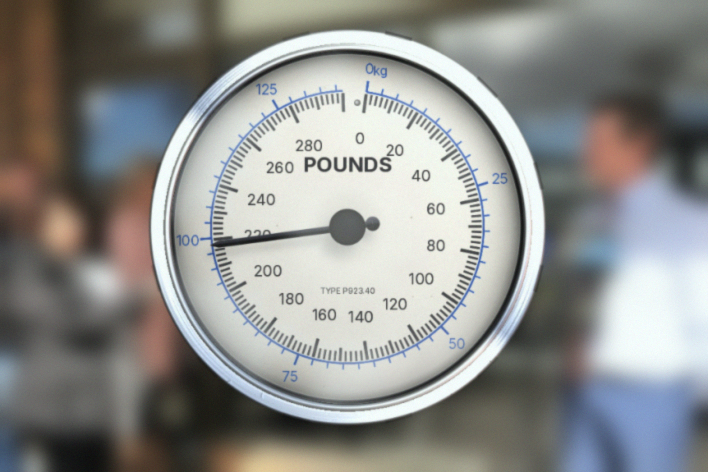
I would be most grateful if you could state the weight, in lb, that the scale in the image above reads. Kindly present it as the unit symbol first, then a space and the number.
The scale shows lb 218
